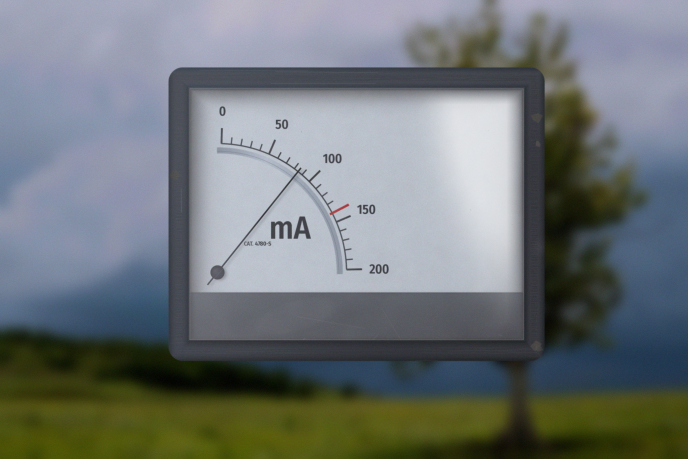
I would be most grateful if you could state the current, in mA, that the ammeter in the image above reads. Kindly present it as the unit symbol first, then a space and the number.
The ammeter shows mA 85
